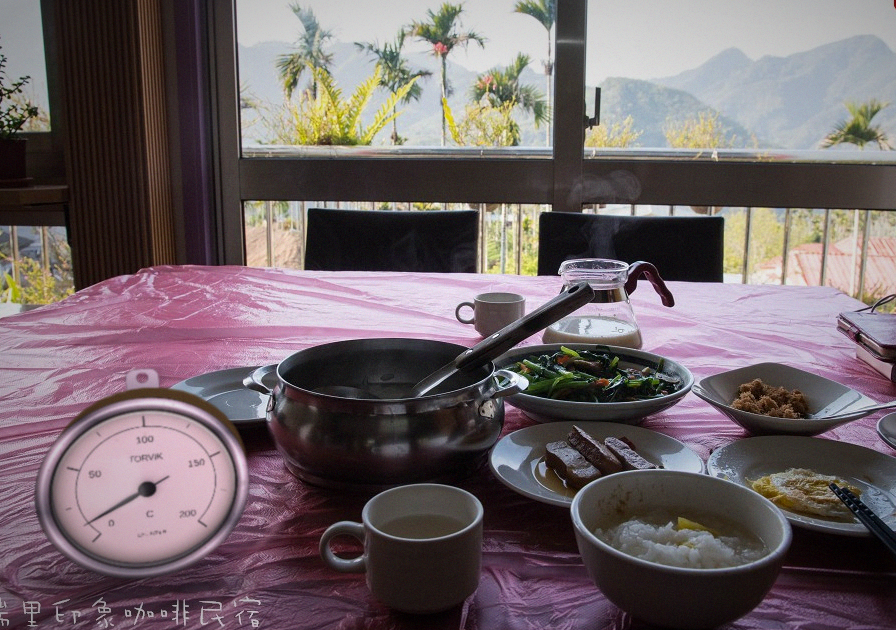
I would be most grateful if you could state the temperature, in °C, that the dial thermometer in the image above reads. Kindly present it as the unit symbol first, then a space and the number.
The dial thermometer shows °C 12.5
